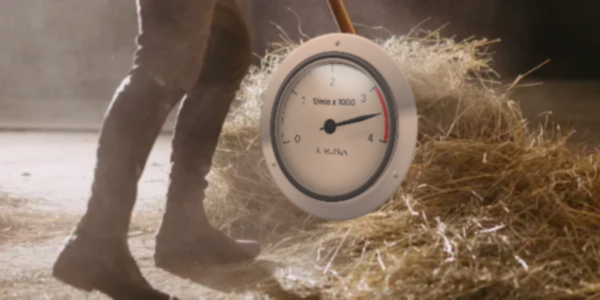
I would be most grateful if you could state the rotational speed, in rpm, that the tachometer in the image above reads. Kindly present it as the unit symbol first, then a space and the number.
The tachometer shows rpm 3500
